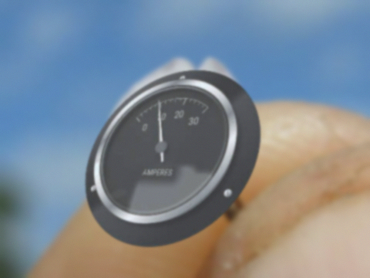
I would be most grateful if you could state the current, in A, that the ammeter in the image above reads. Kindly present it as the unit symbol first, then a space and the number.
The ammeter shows A 10
